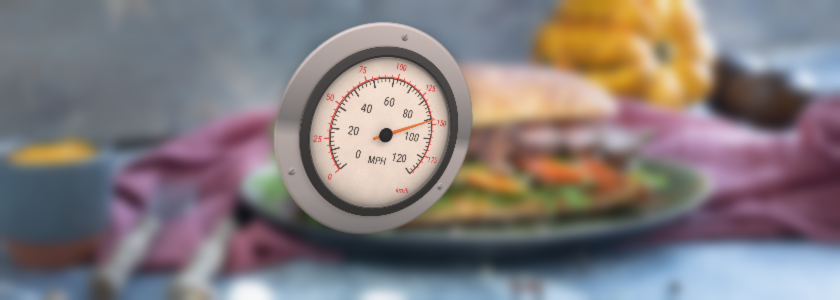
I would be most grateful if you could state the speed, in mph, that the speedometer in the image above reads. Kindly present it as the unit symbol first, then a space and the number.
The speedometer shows mph 90
